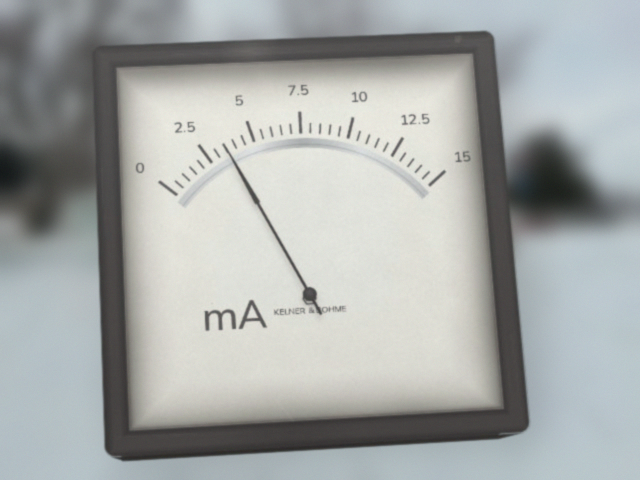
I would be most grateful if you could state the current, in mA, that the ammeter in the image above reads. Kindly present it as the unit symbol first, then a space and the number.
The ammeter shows mA 3.5
